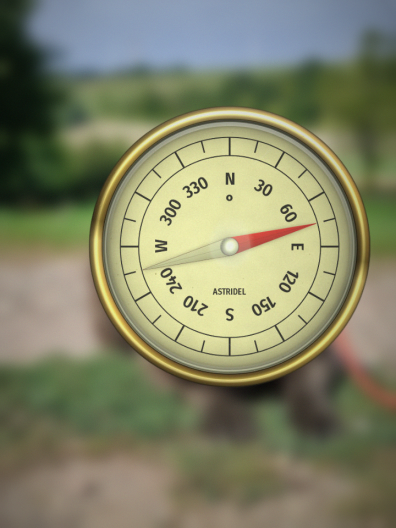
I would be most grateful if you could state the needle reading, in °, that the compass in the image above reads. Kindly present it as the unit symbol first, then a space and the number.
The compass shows ° 75
